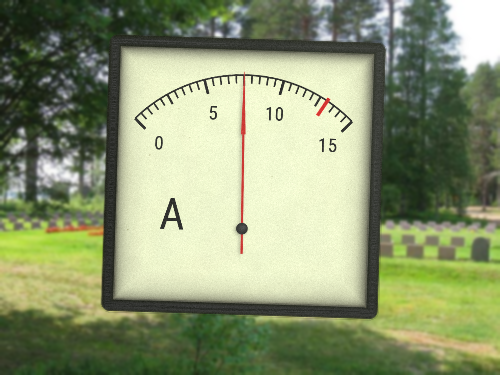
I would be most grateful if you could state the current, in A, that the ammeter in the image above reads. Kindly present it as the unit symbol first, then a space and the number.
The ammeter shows A 7.5
